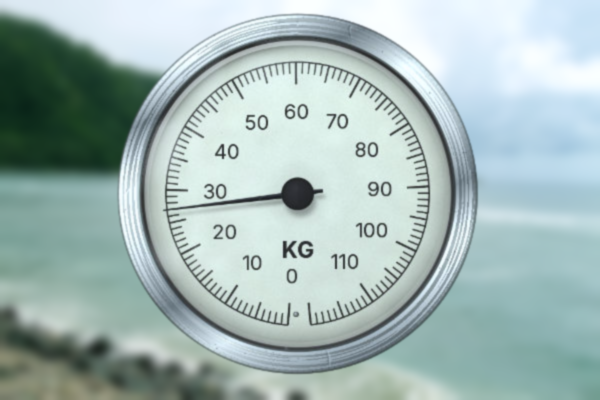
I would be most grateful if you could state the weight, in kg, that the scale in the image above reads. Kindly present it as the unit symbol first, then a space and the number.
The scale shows kg 27
